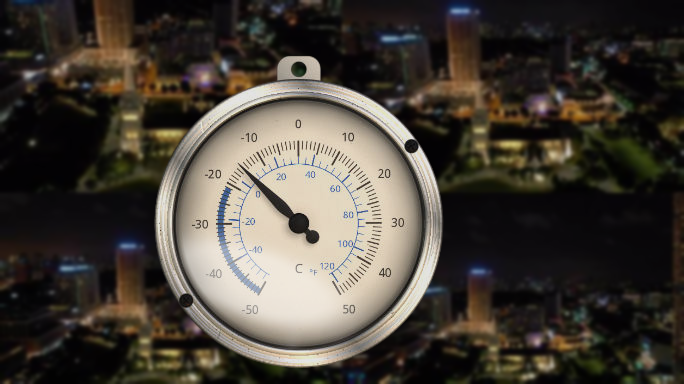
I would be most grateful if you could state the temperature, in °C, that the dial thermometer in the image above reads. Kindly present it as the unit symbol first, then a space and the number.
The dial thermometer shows °C -15
